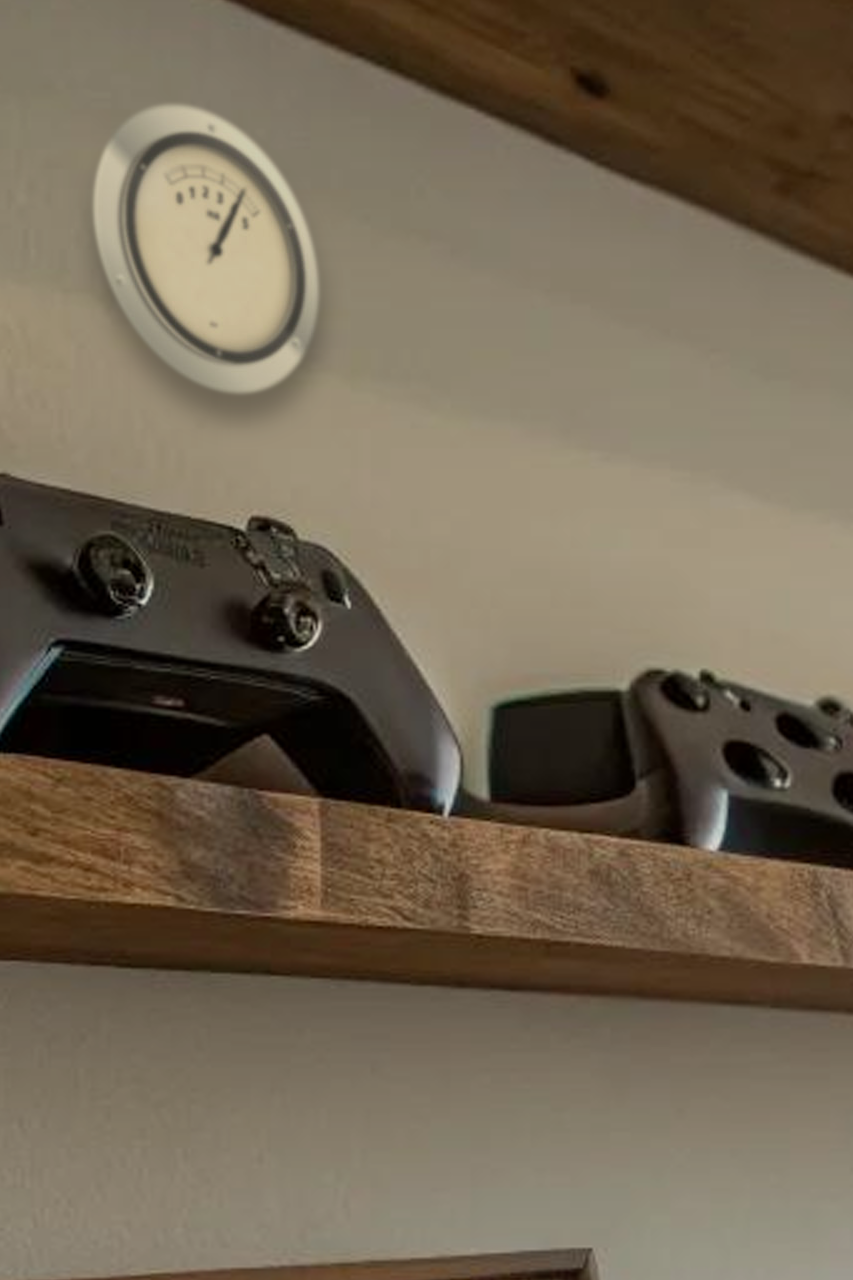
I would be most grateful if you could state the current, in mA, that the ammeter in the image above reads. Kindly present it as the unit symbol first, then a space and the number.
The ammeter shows mA 4
